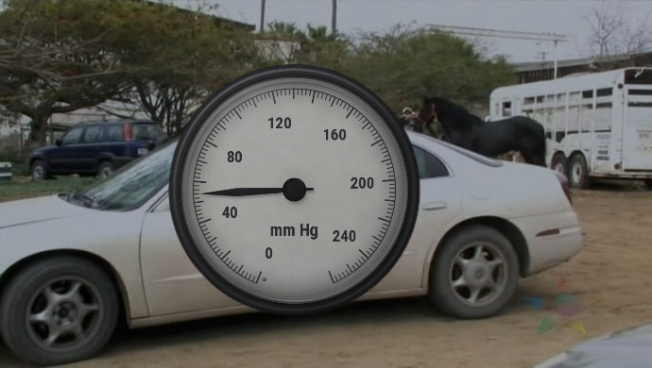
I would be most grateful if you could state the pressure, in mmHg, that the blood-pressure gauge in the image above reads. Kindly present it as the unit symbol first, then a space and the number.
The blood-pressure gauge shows mmHg 54
